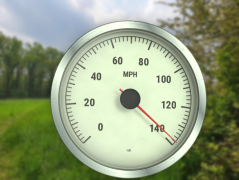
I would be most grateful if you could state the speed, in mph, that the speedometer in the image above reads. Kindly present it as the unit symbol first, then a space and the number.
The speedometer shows mph 138
